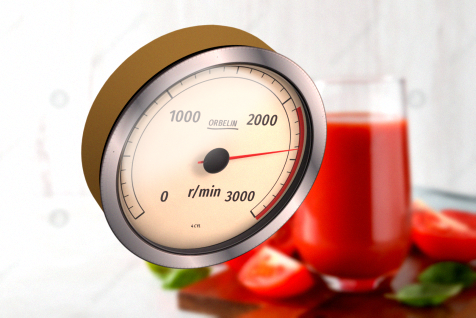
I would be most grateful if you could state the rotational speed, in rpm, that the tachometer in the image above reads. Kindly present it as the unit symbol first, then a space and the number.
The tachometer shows rpm 2400
